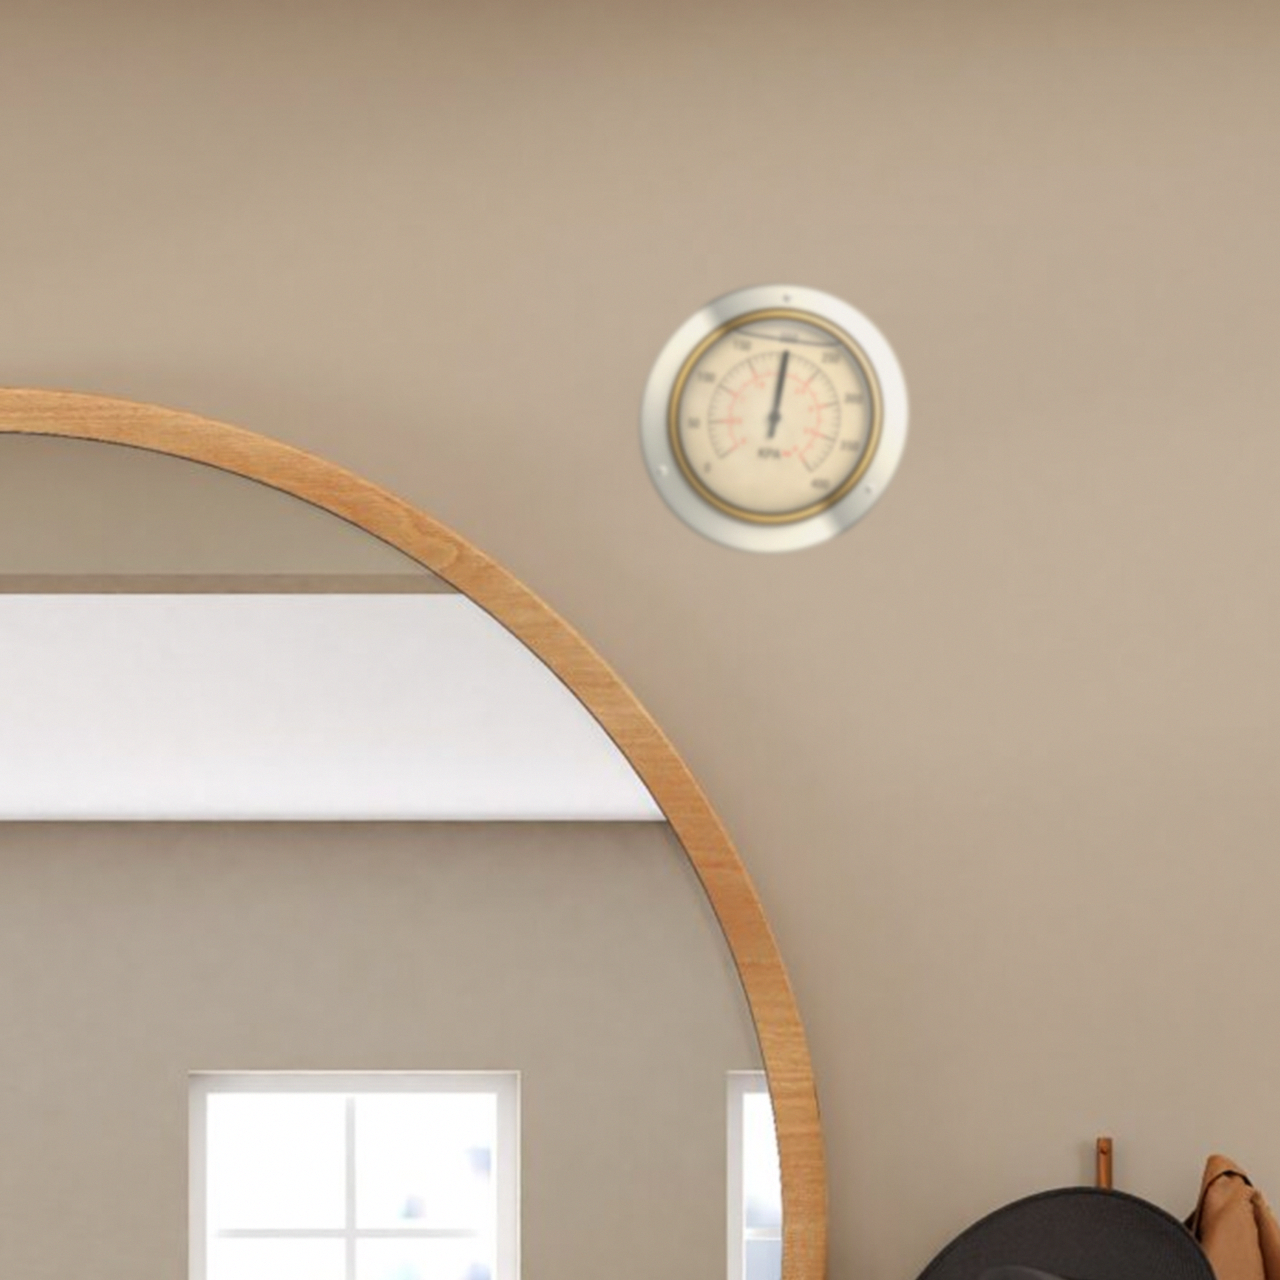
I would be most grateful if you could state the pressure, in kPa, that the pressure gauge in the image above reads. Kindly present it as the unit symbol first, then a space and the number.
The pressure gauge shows kPa 200
